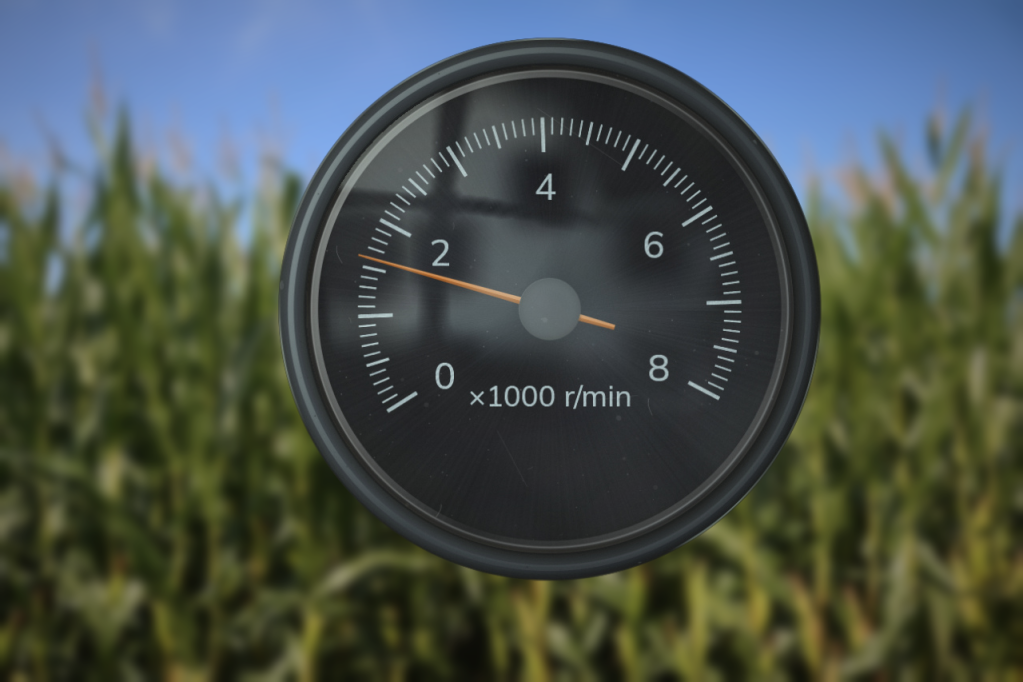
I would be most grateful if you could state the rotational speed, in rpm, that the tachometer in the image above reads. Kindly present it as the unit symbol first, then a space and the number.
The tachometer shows rpm 1600
